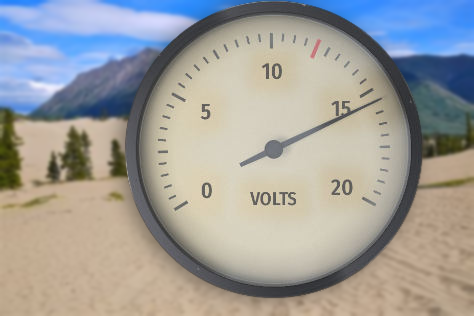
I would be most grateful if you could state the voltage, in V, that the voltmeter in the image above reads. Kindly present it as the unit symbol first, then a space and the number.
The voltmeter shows V 15.5
